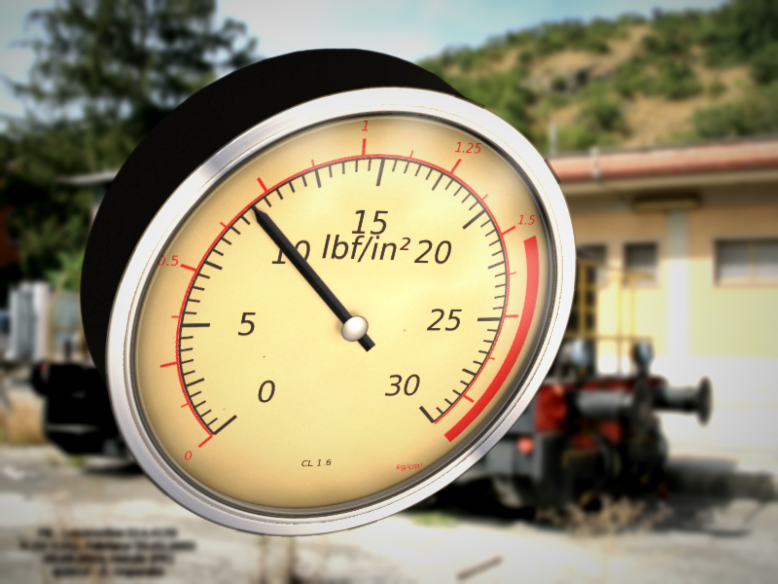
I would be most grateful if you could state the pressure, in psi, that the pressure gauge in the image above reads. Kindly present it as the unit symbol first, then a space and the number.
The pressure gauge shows psi 10
